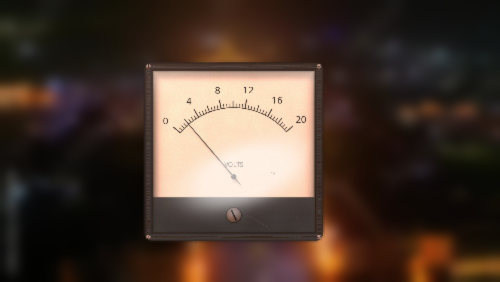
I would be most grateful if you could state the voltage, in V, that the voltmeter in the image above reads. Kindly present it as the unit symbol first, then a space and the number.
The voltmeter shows V 2
